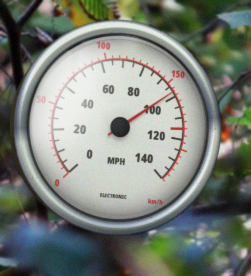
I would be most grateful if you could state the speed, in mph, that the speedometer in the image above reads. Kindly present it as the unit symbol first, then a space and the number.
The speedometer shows mph 97.5
